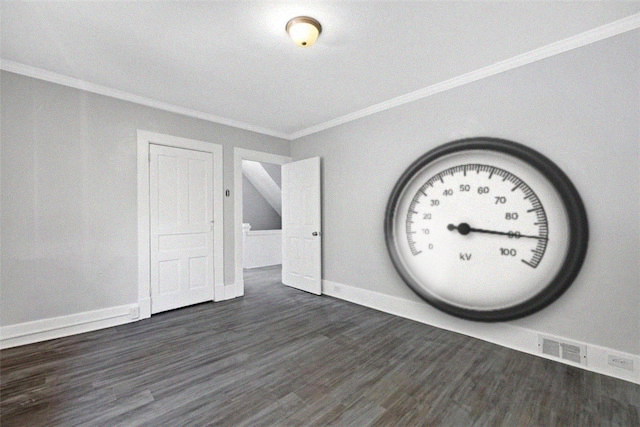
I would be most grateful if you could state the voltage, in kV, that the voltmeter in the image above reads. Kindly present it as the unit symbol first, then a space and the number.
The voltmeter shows kV 90
